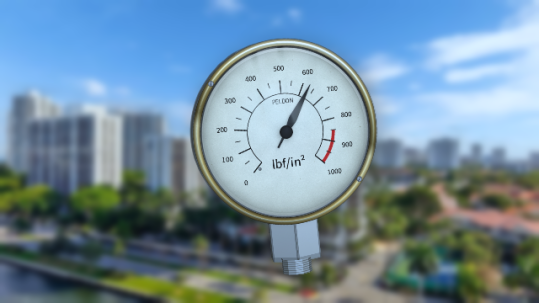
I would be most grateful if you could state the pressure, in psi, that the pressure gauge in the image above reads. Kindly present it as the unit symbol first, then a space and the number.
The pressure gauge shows psi 625
